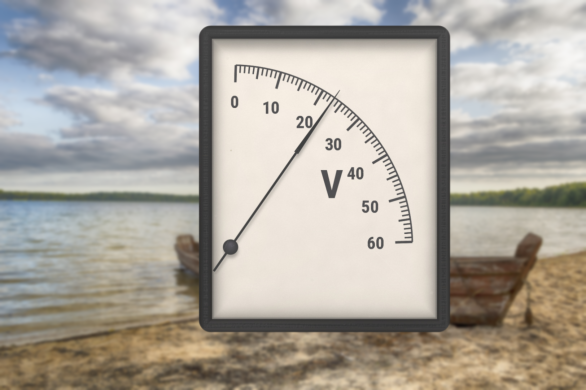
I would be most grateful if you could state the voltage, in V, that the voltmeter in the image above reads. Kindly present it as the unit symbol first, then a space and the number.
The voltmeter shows V 23
